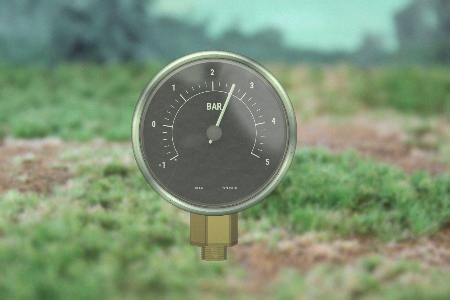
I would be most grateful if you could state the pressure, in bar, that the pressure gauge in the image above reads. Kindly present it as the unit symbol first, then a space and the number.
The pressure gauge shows bar 2.6
